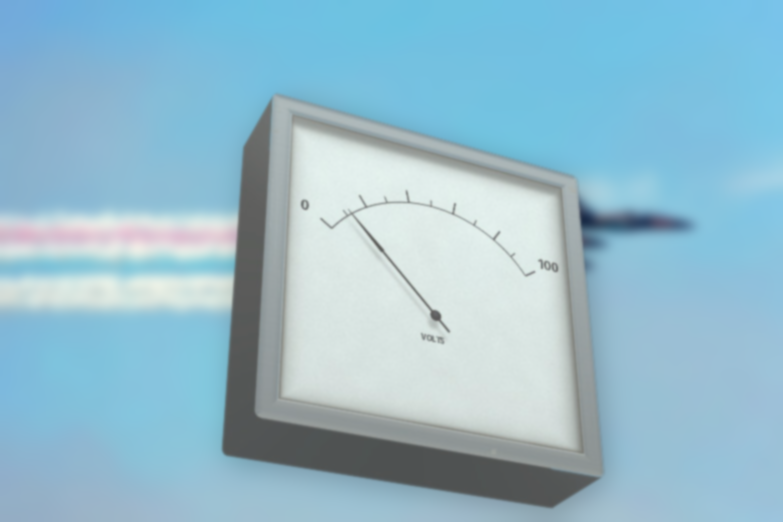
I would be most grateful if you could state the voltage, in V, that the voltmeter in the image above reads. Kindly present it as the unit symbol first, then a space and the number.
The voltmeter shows V 10
